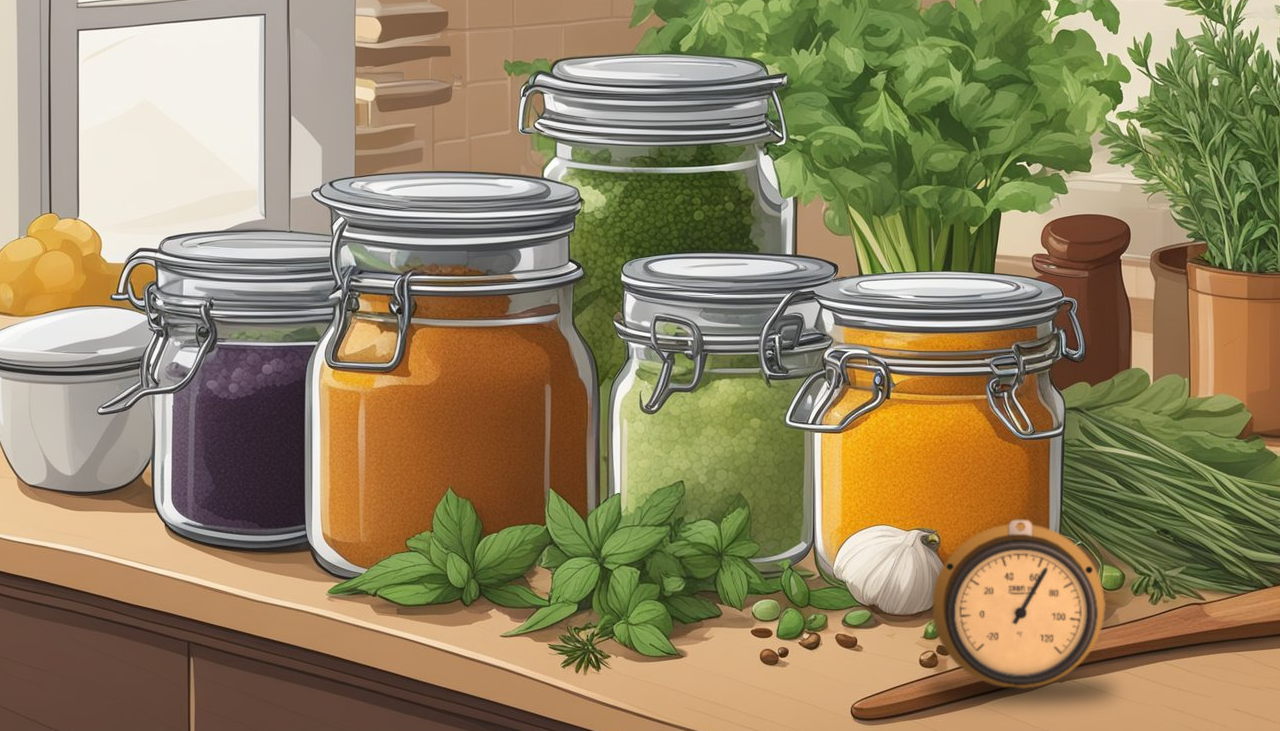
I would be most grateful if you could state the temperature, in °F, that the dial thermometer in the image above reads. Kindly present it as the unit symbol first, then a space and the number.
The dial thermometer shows °F 64
